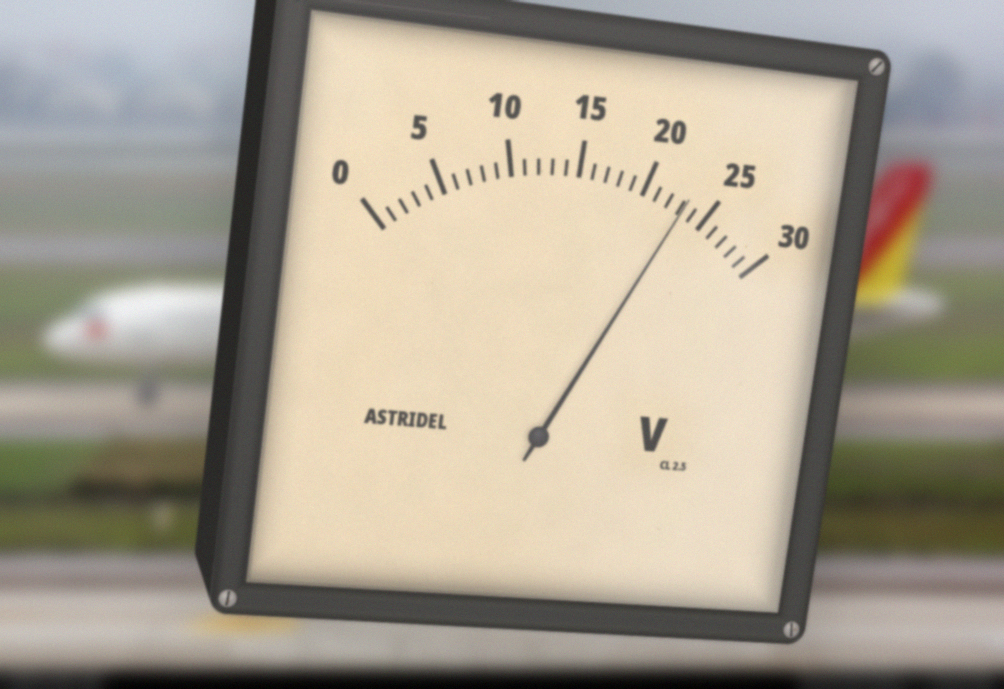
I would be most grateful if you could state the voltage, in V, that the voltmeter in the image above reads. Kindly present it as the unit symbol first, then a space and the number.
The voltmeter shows V 23
